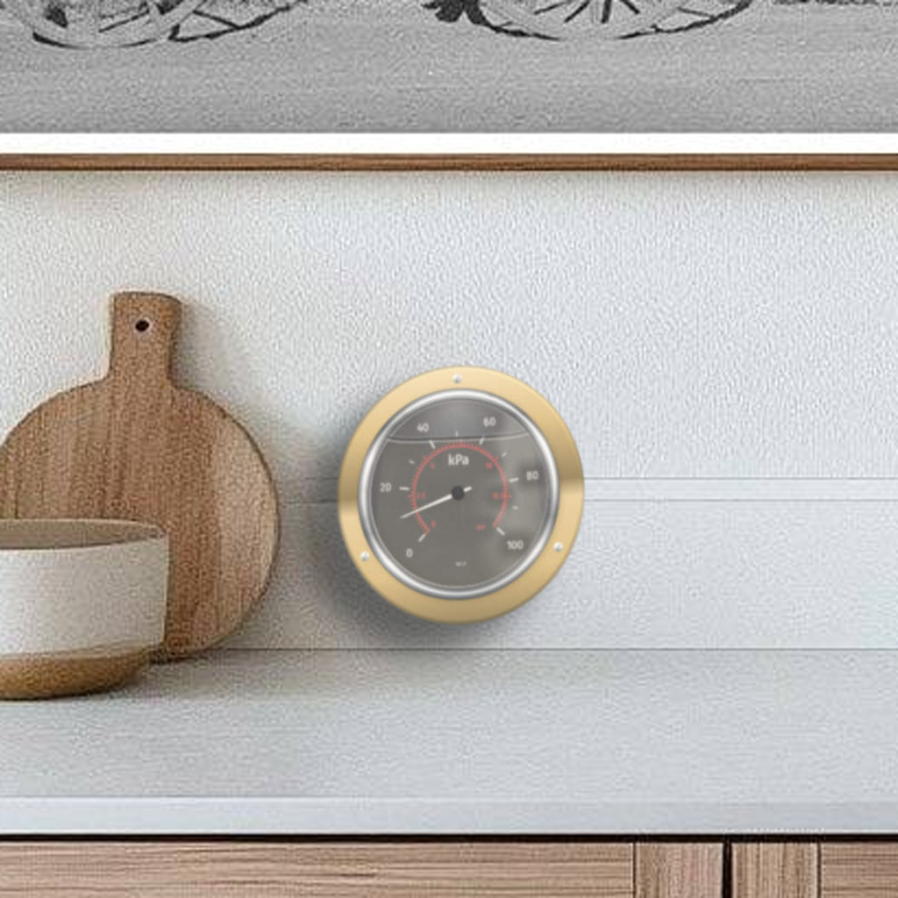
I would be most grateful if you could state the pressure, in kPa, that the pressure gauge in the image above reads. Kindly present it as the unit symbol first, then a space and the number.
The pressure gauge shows kPa 10
